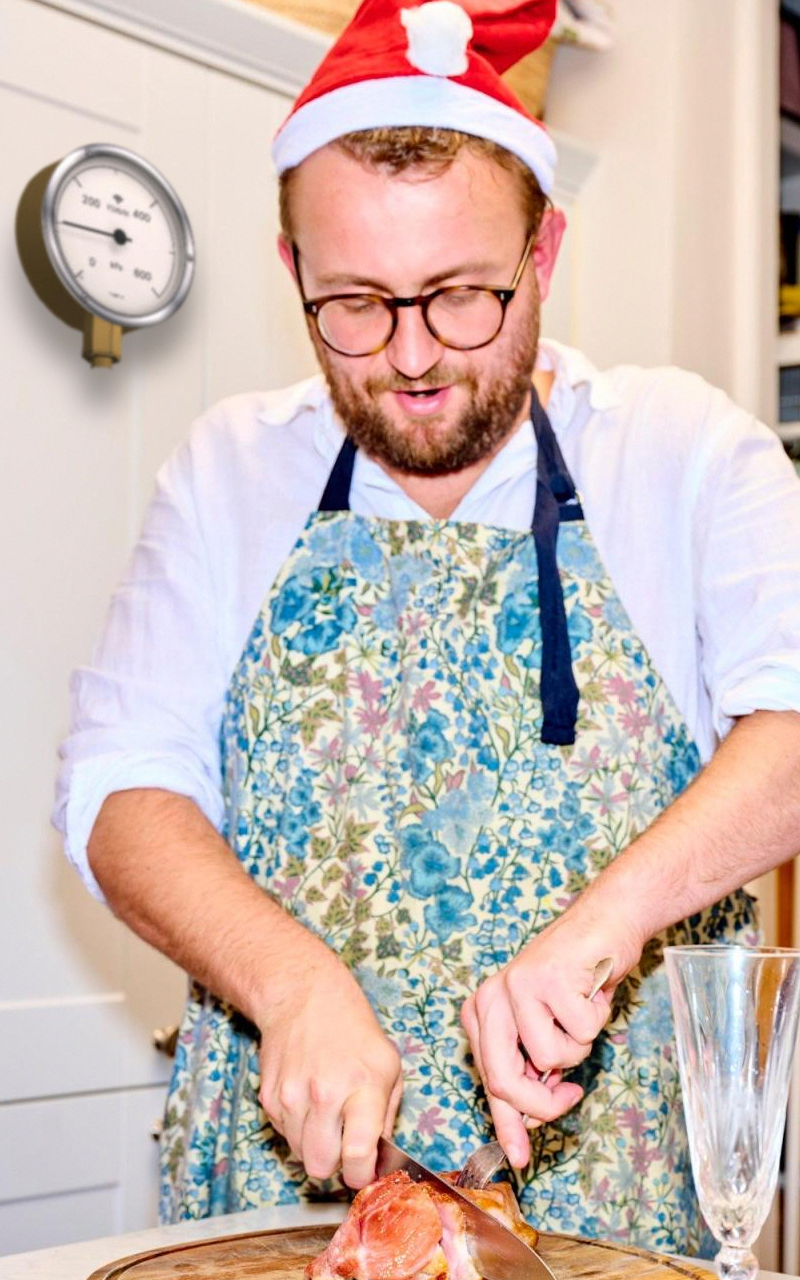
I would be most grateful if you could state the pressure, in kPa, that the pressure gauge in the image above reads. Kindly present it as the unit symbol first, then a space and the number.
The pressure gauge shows kPa 100
